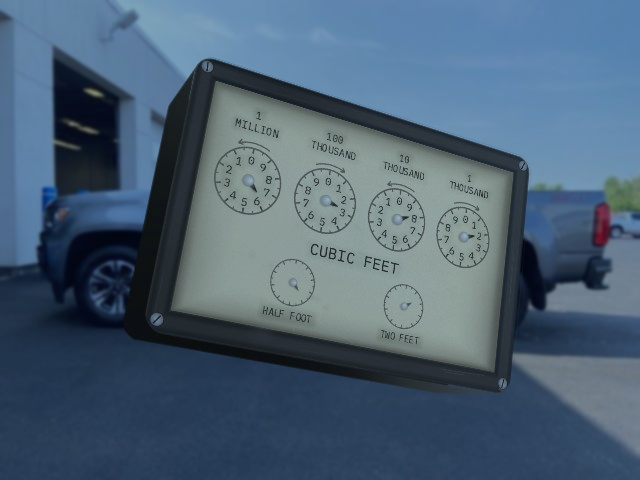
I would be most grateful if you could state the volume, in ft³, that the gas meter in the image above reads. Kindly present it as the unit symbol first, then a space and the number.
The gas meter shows ft³ 628200
